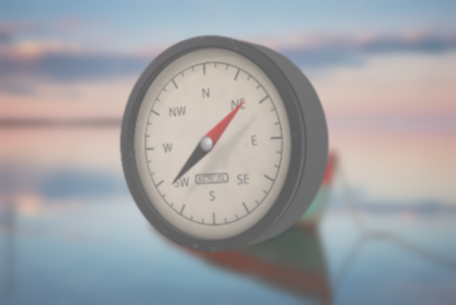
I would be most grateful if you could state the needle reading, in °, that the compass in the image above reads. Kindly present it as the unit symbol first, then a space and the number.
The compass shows ° 50
